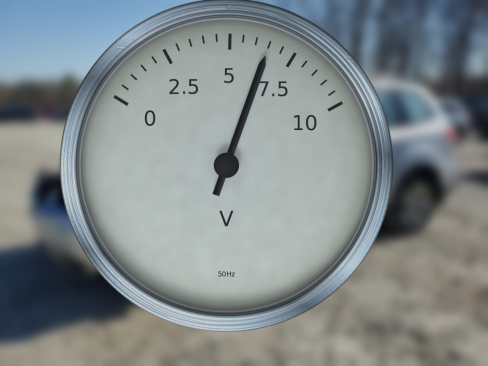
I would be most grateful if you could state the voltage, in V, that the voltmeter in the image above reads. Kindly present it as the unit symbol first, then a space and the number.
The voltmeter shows V 6.5
